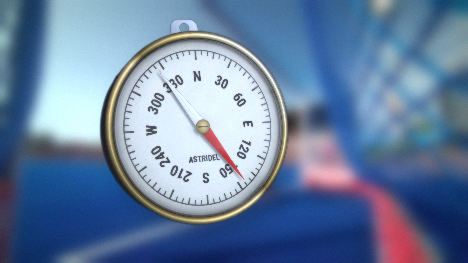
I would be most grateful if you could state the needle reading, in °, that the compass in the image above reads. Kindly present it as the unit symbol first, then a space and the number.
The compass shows ° 145
